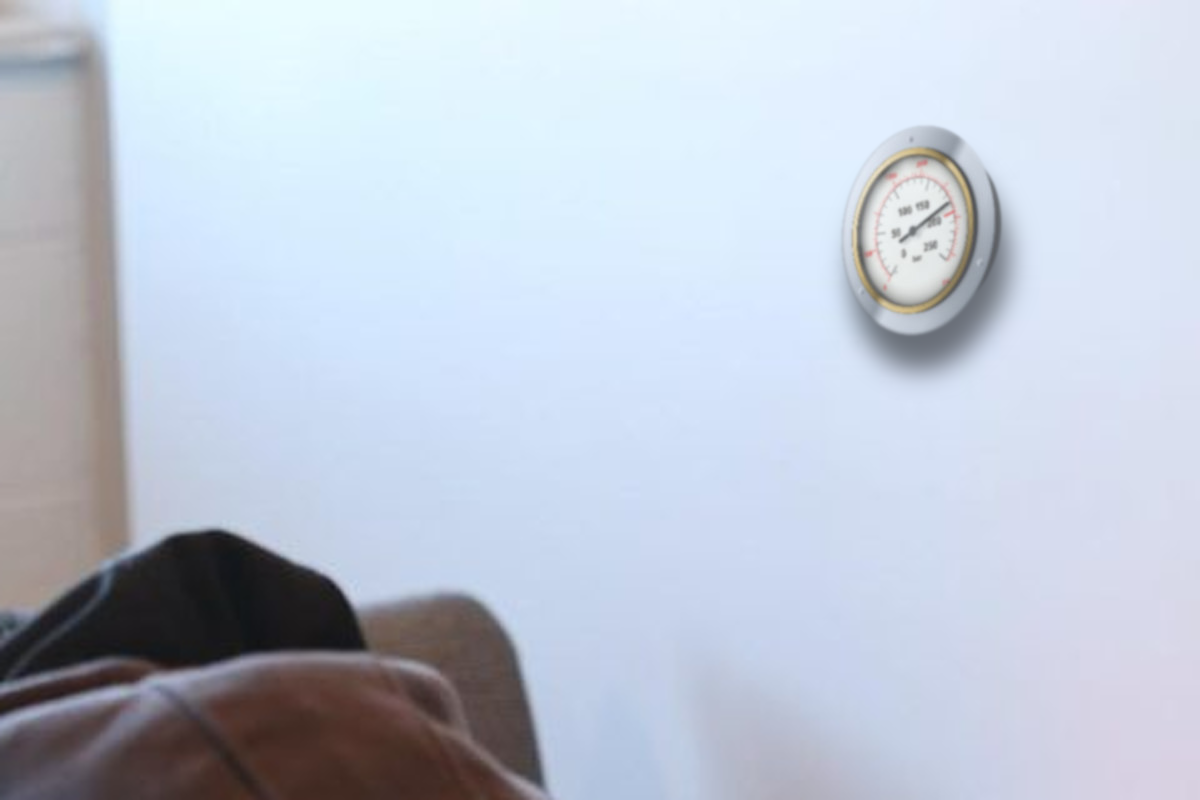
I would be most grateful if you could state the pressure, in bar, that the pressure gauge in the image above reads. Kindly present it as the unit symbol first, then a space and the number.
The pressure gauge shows bar 190
